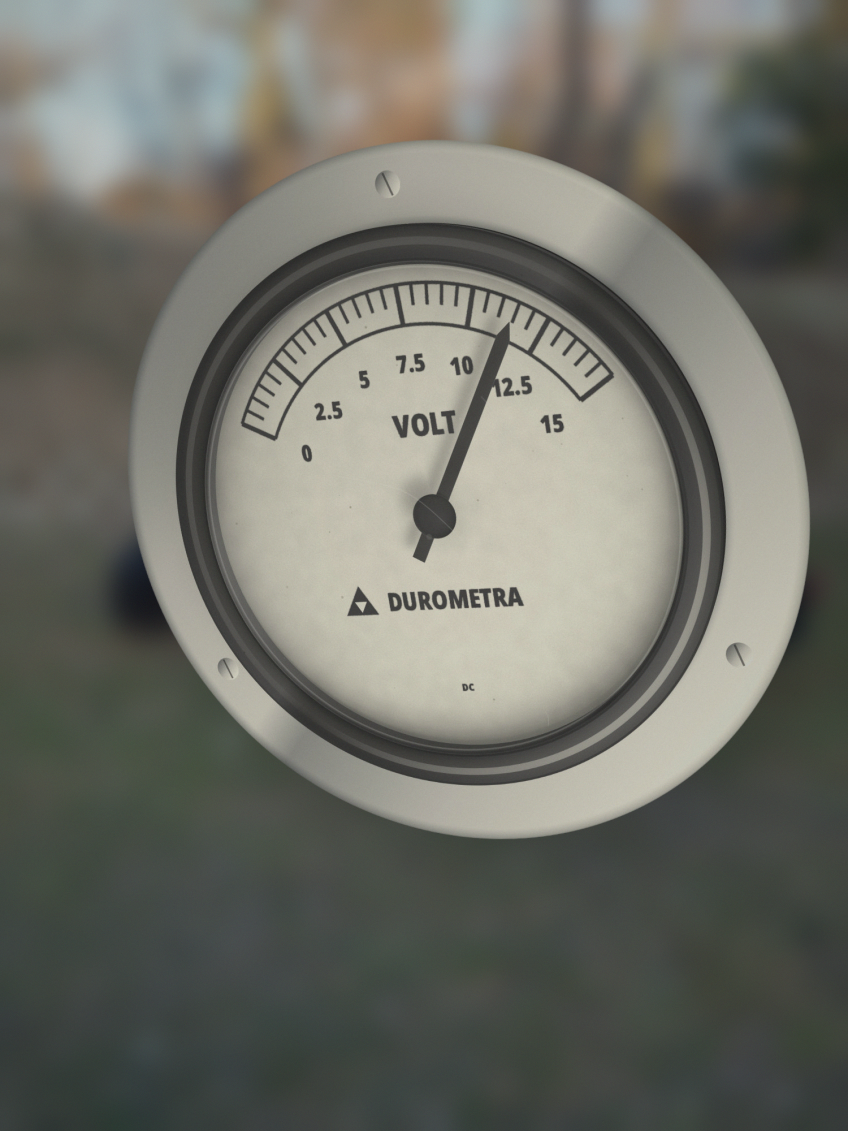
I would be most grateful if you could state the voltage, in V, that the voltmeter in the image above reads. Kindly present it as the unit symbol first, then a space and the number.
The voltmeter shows V 11.5
